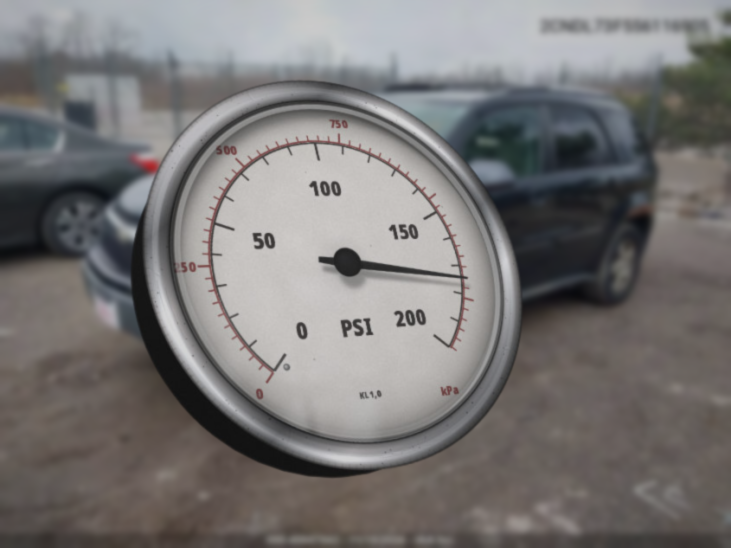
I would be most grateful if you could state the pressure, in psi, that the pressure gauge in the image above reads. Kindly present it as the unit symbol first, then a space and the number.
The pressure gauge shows psi 175
